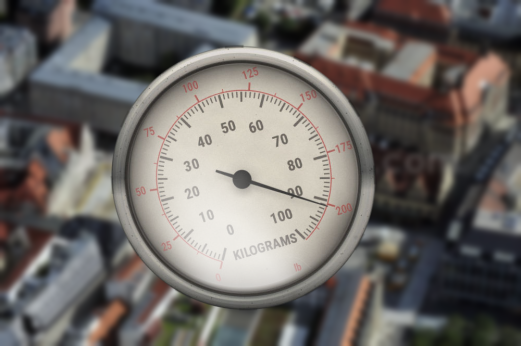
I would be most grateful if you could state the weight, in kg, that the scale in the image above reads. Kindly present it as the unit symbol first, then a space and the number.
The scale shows kg 91
